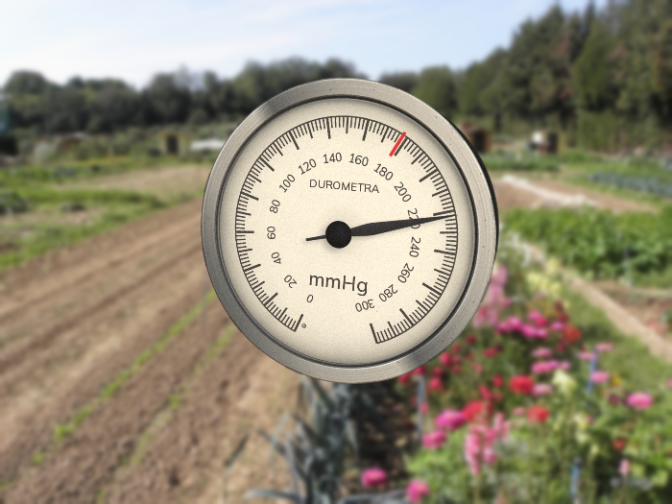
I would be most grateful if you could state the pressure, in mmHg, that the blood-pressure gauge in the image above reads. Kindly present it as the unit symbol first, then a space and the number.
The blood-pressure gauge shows mmHg 222
